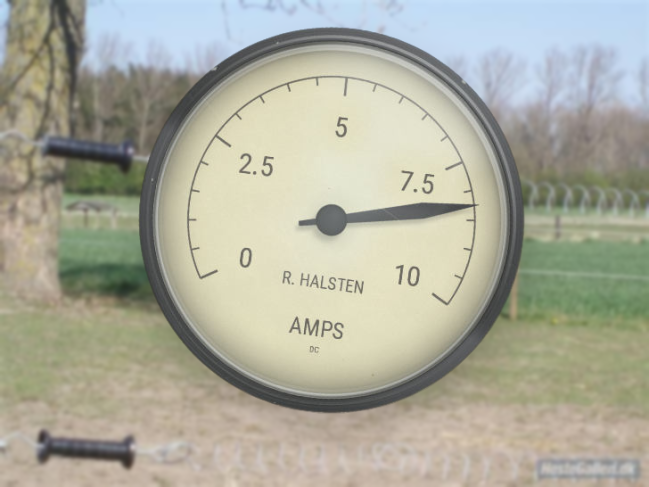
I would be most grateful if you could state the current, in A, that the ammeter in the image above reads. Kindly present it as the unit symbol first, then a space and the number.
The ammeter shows A 8.25
